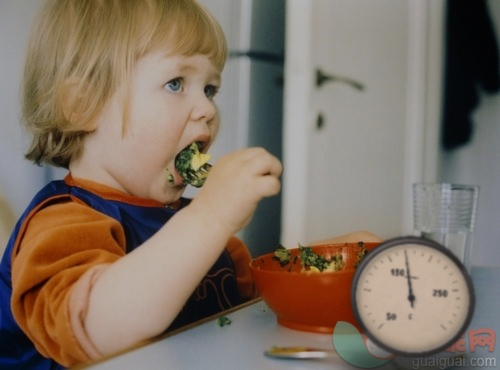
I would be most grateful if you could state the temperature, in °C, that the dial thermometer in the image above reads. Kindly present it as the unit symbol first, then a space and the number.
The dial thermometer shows °C 170
